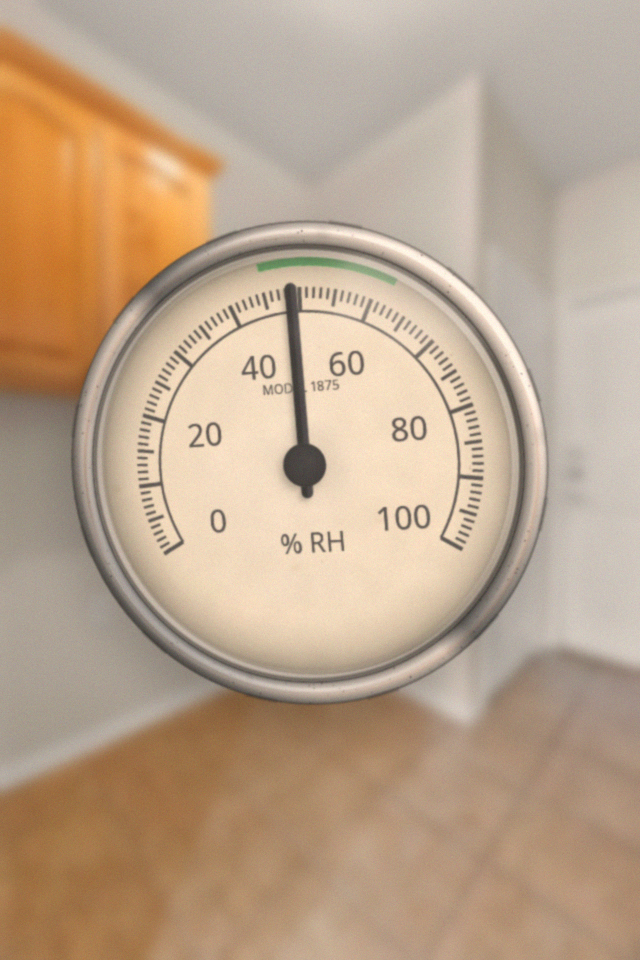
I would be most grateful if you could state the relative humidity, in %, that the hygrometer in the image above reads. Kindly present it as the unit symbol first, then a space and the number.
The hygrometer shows % 49
